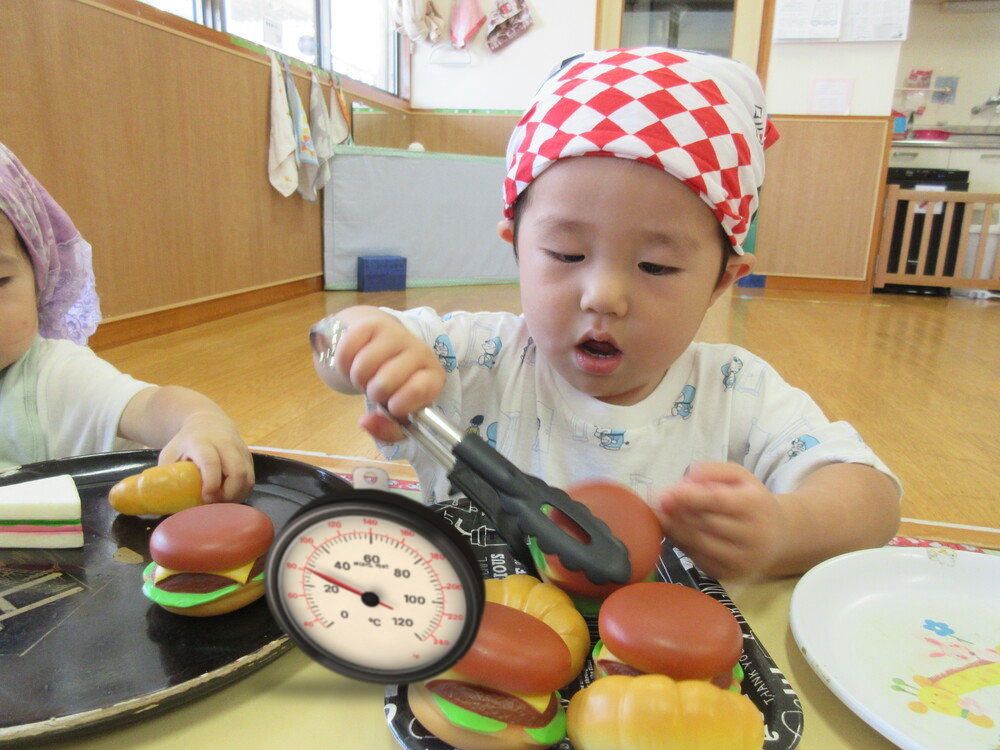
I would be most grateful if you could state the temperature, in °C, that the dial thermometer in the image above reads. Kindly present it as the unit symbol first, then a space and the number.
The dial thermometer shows °C 30
